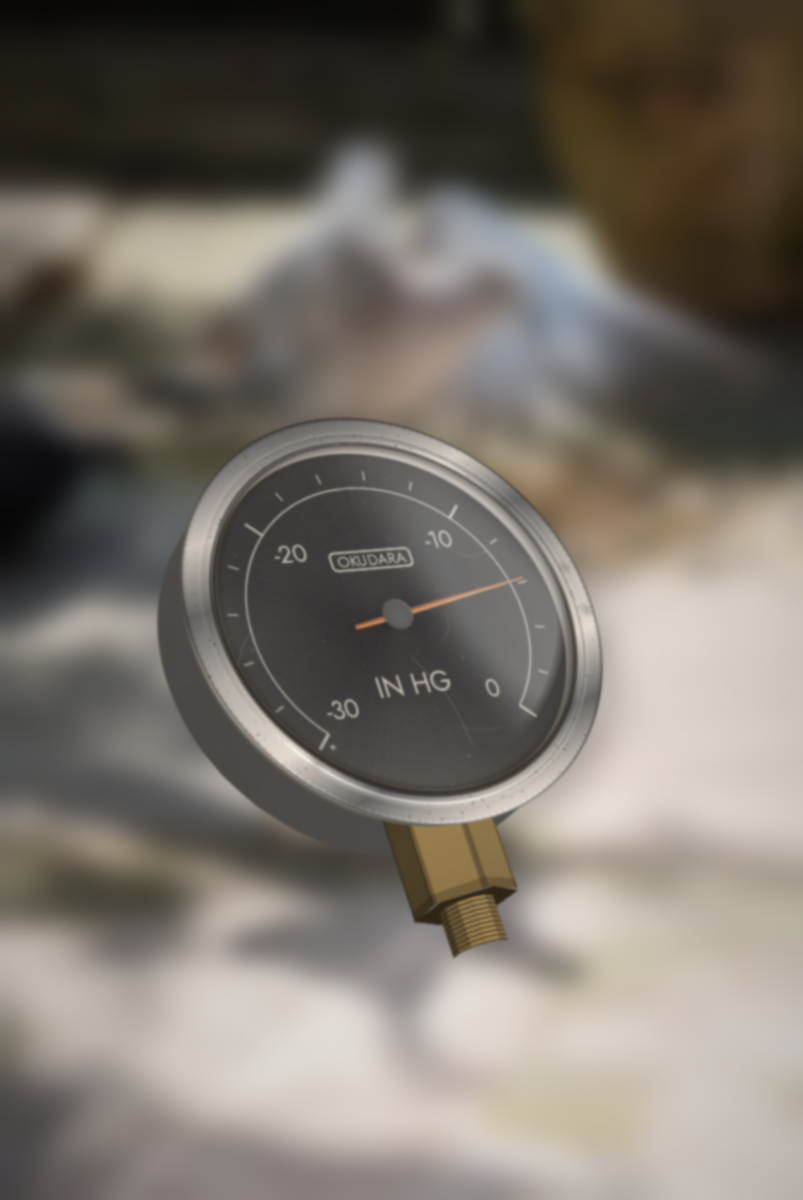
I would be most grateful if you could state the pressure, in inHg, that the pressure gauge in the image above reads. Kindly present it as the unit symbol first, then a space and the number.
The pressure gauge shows inHg -6
